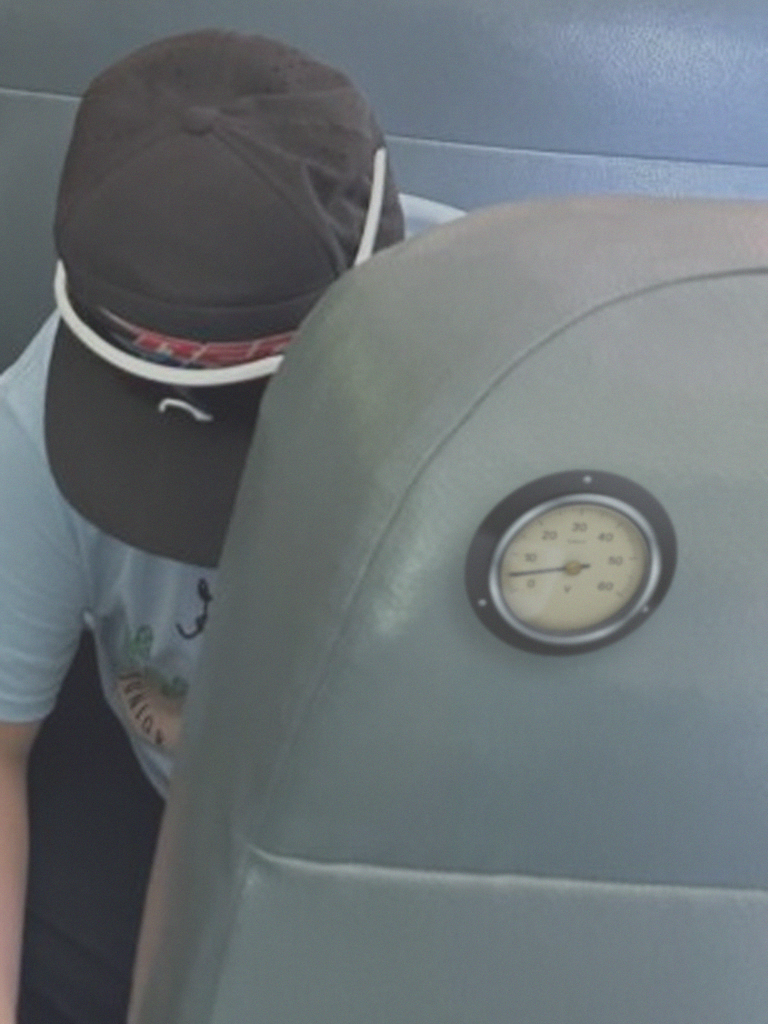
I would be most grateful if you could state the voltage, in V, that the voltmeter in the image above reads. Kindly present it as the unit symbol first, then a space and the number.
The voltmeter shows V 5
